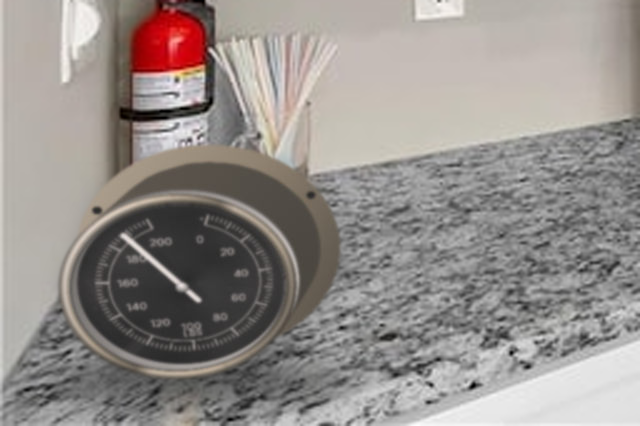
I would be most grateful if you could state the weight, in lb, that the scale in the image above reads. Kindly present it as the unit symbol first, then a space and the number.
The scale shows lb 190
